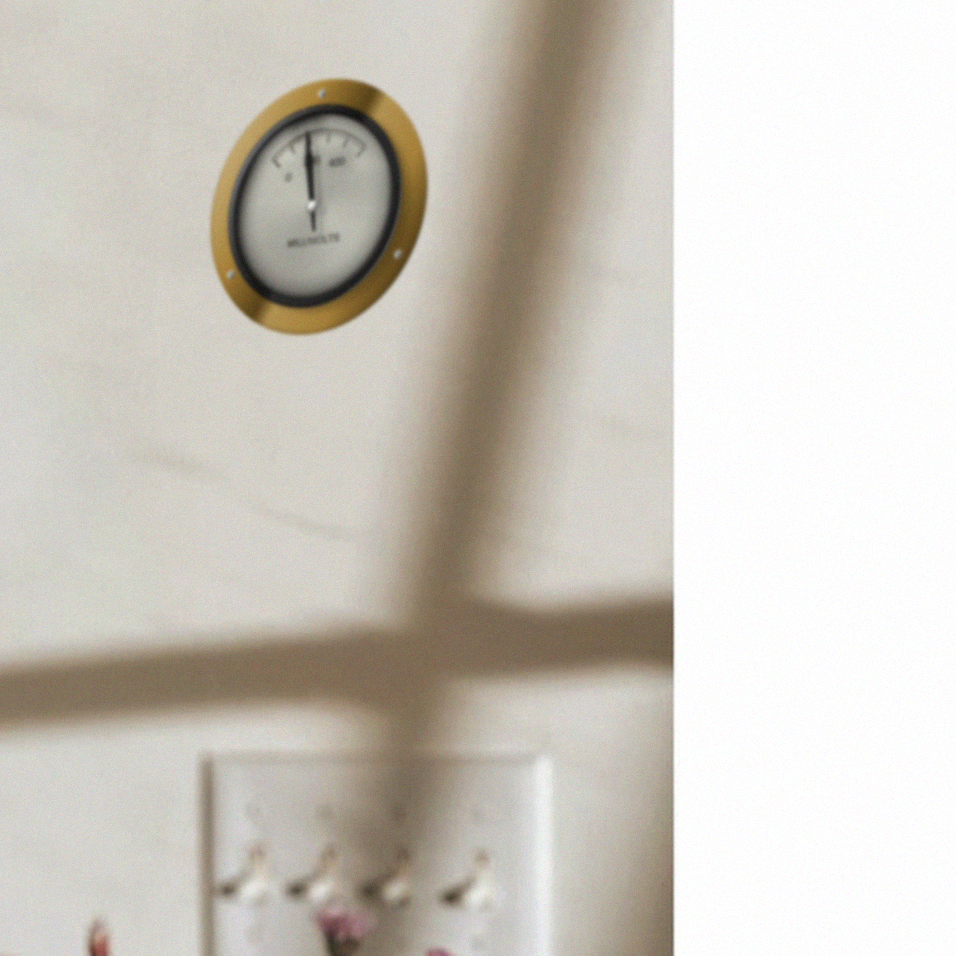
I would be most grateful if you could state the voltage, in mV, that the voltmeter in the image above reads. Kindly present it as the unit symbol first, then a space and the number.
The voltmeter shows mV 200
